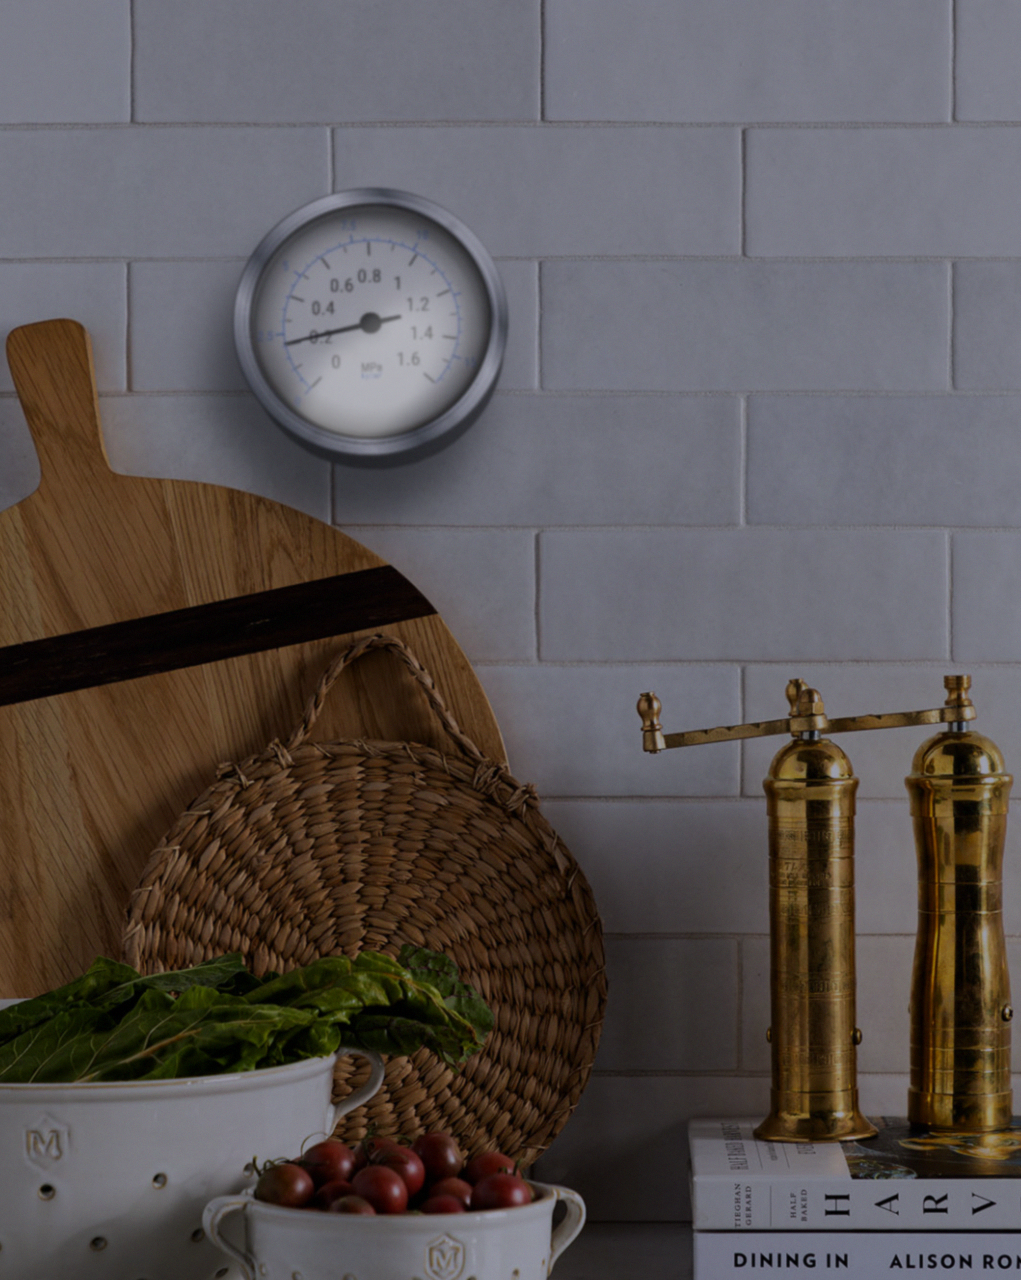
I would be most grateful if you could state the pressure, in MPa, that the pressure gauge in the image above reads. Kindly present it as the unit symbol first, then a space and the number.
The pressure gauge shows MPa 0.2
